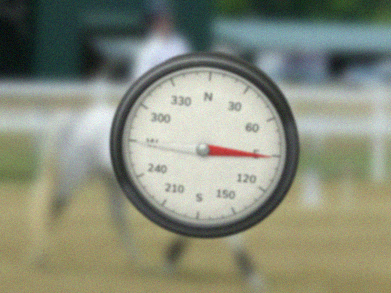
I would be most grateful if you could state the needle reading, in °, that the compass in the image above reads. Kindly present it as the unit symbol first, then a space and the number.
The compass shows ° 90
